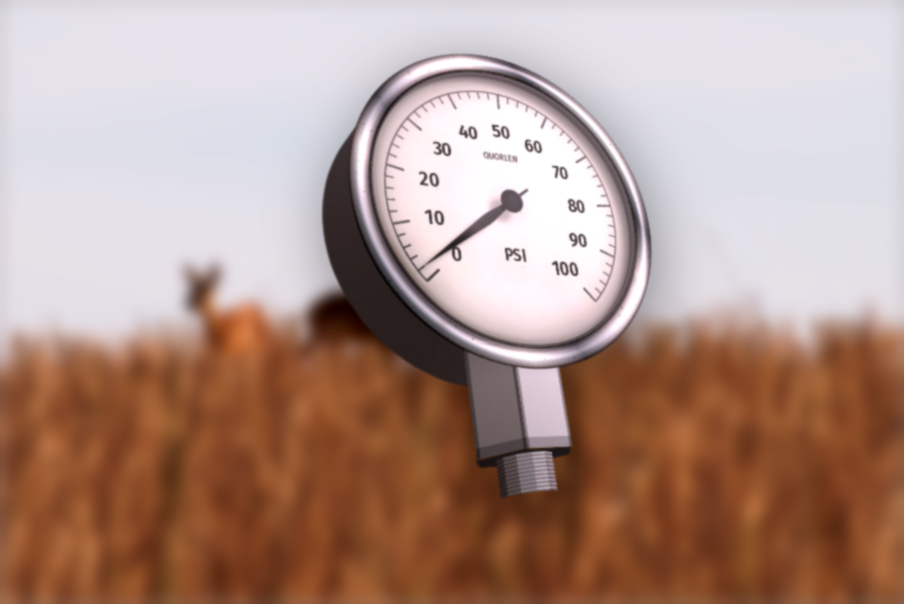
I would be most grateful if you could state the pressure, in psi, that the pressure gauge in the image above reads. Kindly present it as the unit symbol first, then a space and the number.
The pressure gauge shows psi 2
